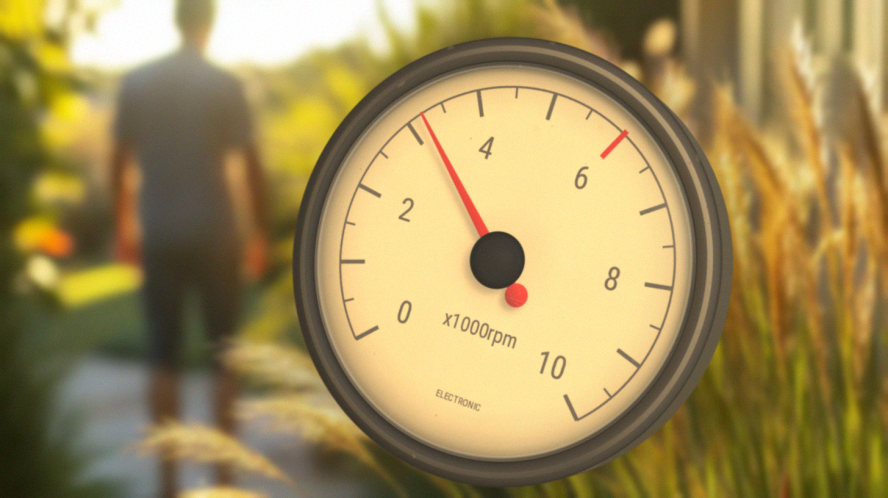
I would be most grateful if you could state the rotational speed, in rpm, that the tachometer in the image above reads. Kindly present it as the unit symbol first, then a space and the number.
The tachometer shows rpm 3250
